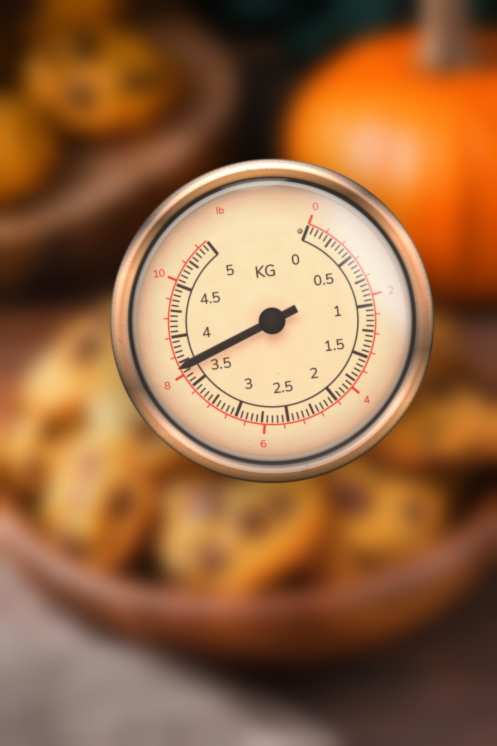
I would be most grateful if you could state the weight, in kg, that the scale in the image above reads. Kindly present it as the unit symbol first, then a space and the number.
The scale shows kg 3.7
